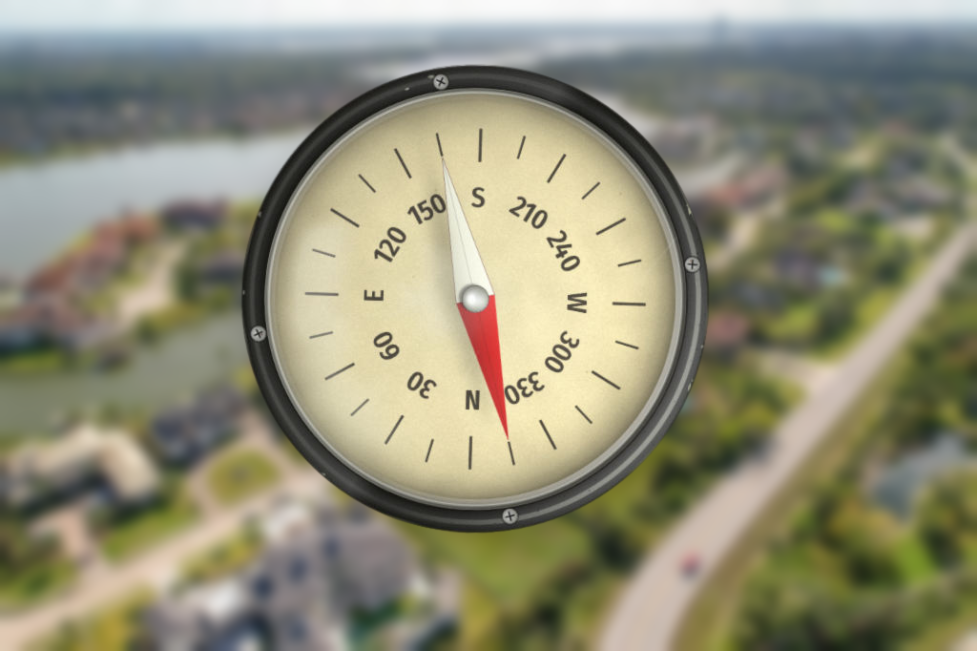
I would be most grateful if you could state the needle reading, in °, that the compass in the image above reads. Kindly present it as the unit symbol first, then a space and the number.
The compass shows ° 345
